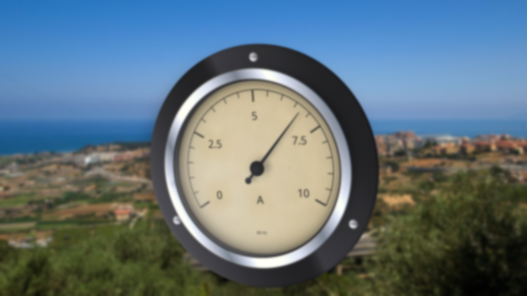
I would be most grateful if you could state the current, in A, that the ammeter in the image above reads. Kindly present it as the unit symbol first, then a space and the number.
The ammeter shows A 6.75
